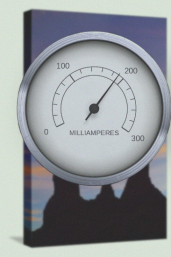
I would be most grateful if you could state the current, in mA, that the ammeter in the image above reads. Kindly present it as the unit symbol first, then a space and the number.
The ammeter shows mA 190
